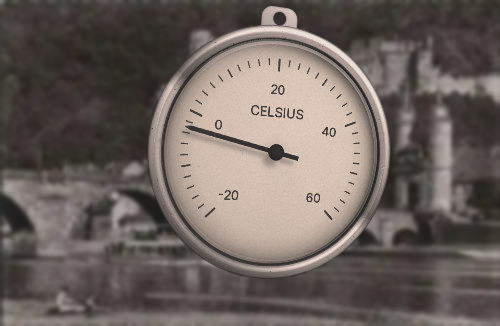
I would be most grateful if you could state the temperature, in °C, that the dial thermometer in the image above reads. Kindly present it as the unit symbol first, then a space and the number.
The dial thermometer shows °C -3
